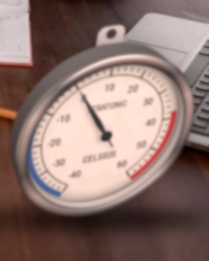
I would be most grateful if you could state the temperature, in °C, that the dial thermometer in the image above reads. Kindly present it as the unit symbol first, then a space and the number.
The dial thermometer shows °C 0
